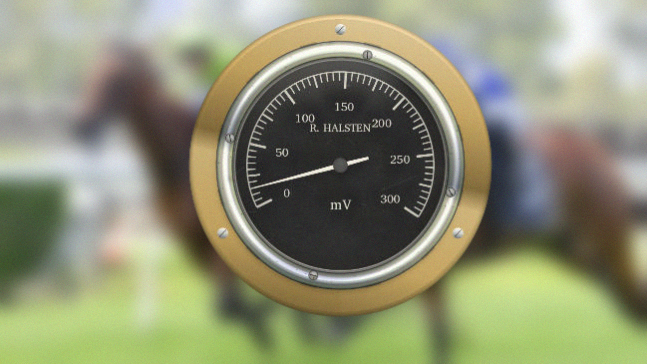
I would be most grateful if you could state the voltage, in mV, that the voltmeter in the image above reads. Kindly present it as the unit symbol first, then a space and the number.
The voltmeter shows mV 15
